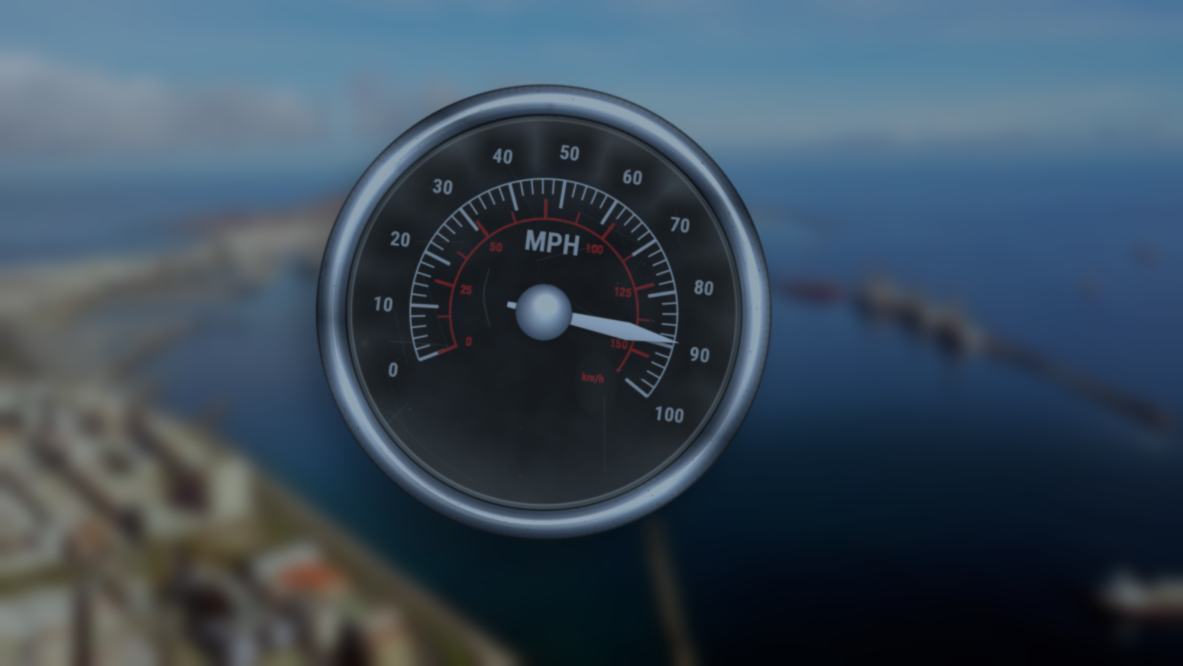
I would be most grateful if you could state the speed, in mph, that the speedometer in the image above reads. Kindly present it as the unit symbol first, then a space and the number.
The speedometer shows mph 89
